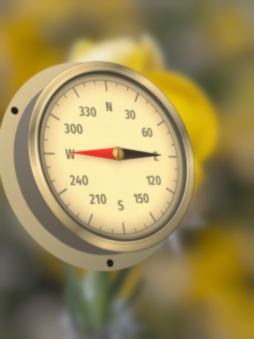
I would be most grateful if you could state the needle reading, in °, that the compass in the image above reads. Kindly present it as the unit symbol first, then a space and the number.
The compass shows ° 270
